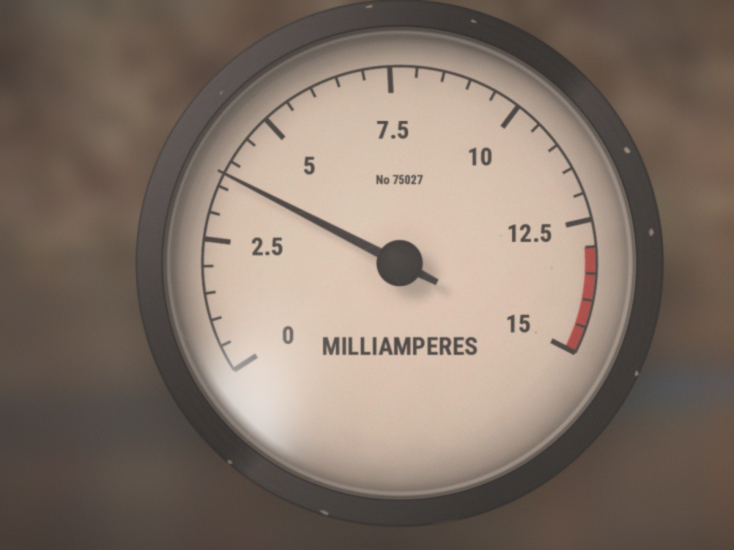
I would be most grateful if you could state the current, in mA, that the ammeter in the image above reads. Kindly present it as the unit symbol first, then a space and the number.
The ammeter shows mA 3.75
